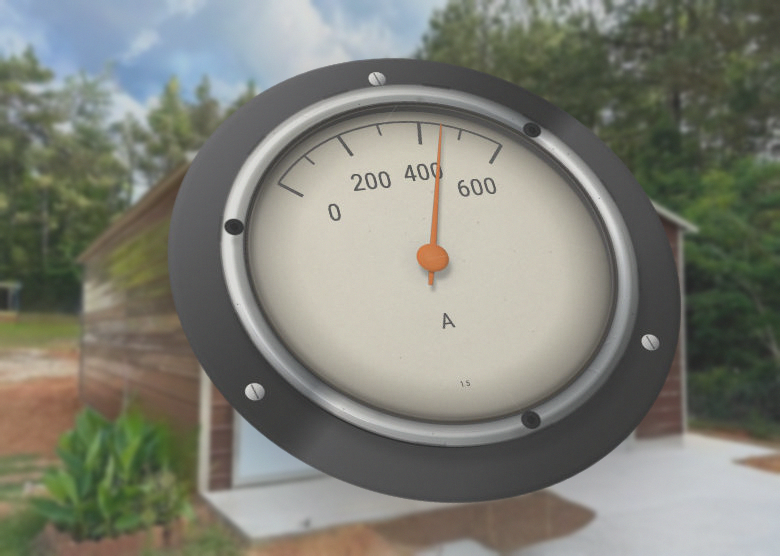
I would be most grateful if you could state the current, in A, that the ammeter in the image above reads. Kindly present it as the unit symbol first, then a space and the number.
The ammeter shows A 450
